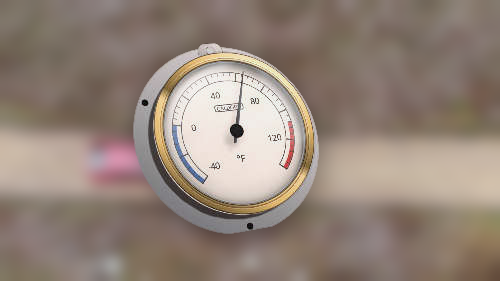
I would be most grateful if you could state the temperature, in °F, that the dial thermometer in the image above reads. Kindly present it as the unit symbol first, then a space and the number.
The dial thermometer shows °F 64
